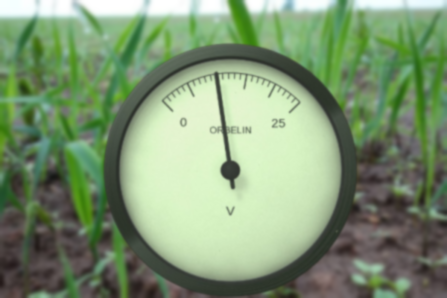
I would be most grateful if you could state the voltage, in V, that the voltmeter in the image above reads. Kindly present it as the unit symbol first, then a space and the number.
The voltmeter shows V 10
